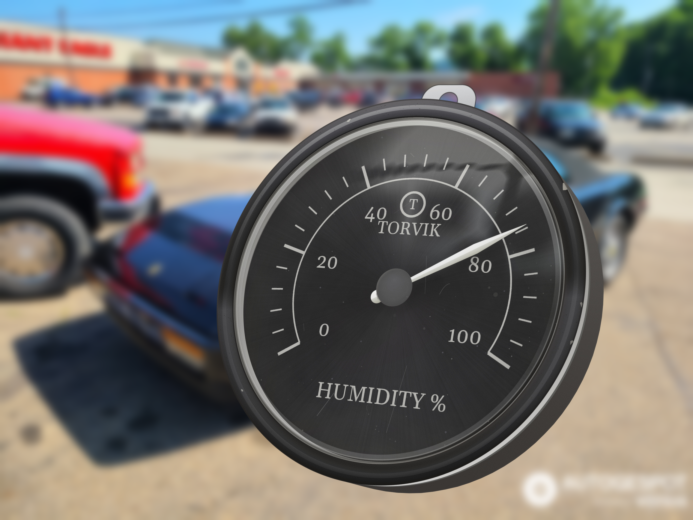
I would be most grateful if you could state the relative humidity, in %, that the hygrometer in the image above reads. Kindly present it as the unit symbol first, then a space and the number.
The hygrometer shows % 76
